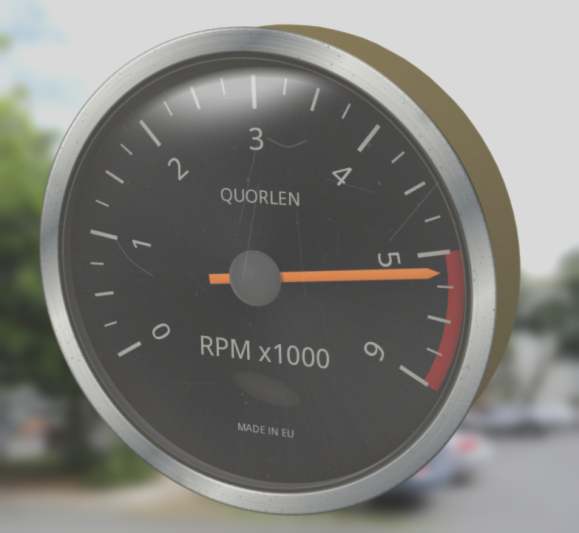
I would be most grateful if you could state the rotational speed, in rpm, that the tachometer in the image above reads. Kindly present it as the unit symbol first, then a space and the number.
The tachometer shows rpm 5125
